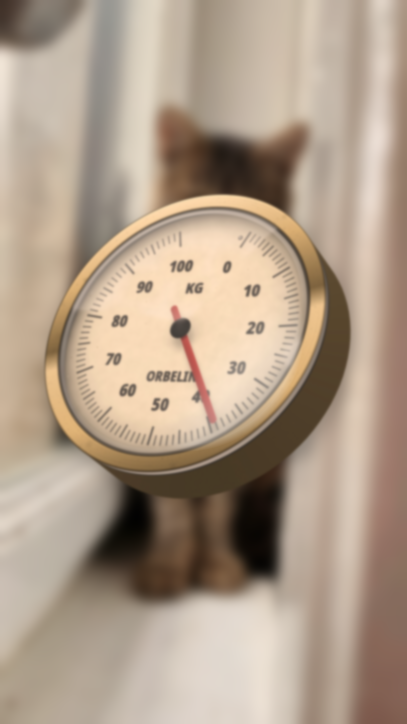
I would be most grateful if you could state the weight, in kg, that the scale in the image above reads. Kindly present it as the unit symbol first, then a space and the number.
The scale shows kg 39
